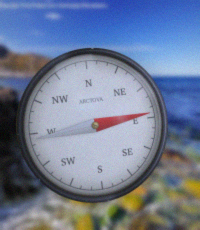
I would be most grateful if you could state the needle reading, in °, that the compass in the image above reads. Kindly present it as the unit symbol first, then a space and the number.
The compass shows ° 85
